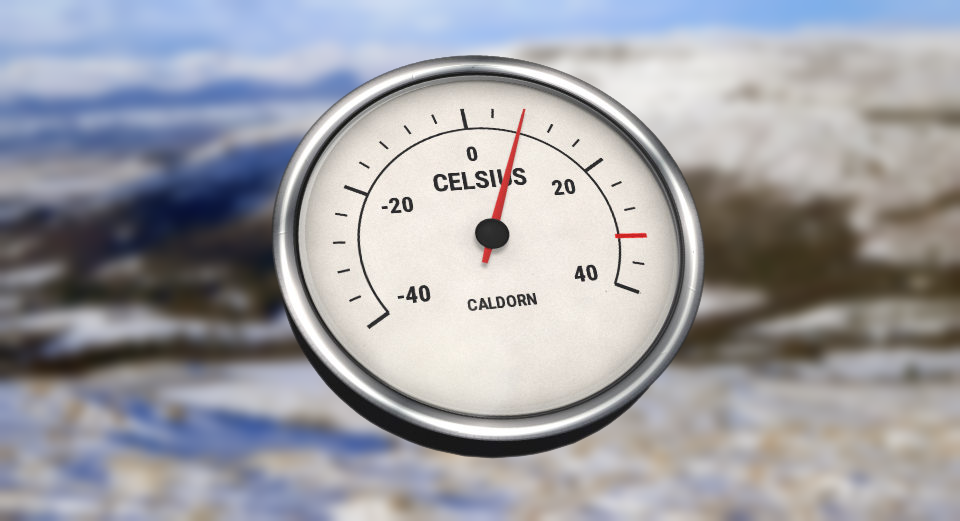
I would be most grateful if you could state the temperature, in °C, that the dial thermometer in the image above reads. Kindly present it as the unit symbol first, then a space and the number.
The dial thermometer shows °C 8
